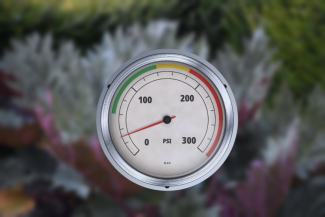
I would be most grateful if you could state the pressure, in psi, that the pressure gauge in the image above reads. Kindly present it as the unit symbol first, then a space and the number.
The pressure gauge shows psi 30
